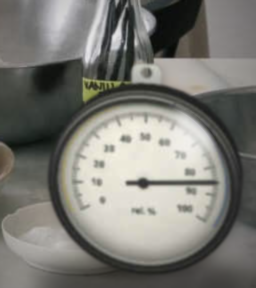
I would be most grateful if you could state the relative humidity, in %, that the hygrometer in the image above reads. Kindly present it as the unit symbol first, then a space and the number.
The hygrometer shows % 85
